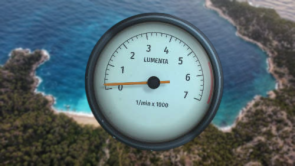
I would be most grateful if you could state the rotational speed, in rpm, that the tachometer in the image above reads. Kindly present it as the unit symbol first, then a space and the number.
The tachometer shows rpm 200
